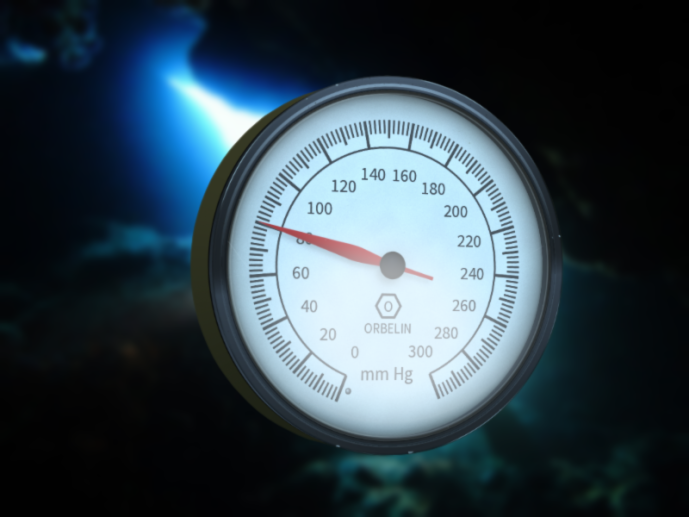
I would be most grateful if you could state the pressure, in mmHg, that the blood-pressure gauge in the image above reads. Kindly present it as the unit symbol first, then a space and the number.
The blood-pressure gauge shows mmHg 80
